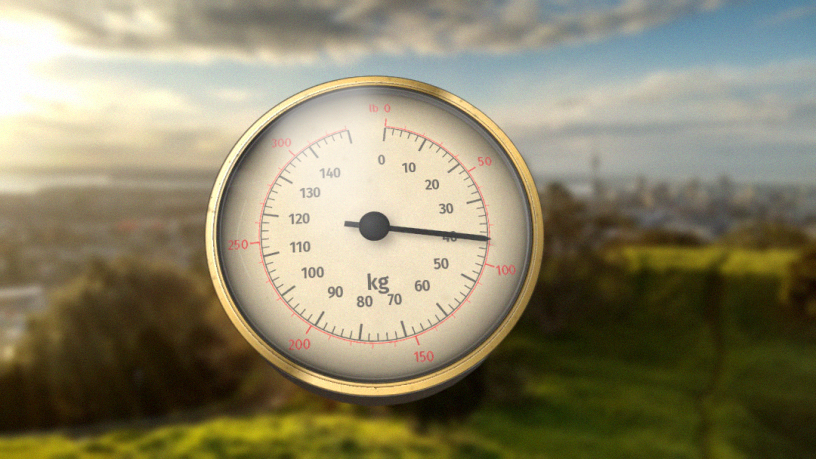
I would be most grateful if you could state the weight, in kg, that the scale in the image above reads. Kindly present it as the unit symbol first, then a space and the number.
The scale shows kg 40
